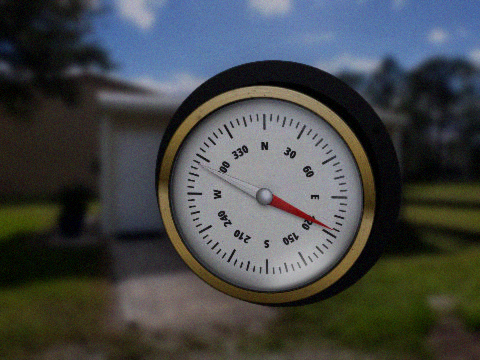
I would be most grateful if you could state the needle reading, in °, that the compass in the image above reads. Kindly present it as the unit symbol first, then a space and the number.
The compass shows ° 115
